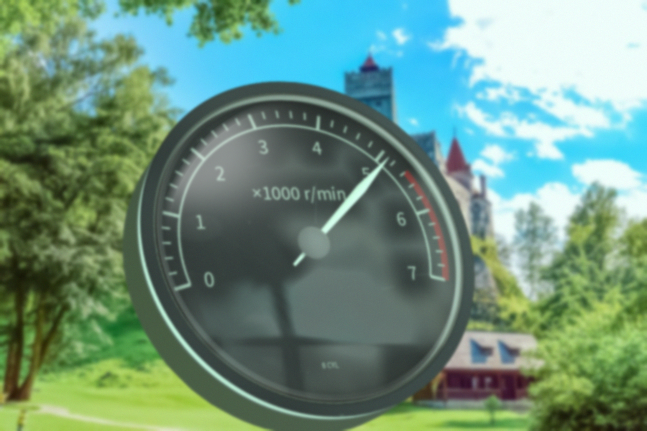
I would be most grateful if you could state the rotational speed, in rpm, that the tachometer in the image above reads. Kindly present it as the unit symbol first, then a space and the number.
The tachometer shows rpm 5100
